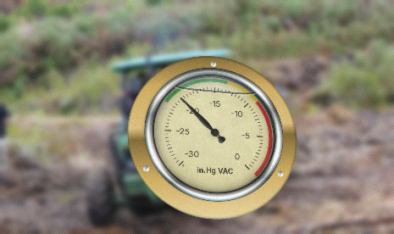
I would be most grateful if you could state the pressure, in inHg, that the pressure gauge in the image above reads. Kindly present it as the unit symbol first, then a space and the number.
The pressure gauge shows inHg -20
